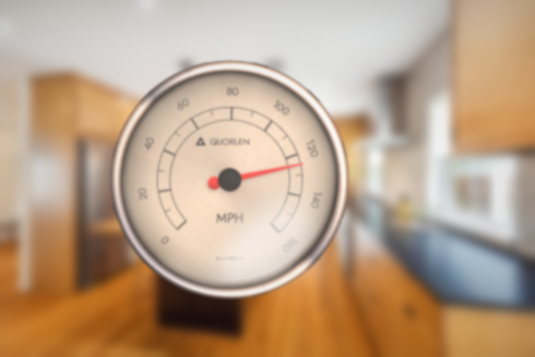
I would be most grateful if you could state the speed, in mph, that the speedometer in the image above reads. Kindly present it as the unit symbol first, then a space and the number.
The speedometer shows mph 125
